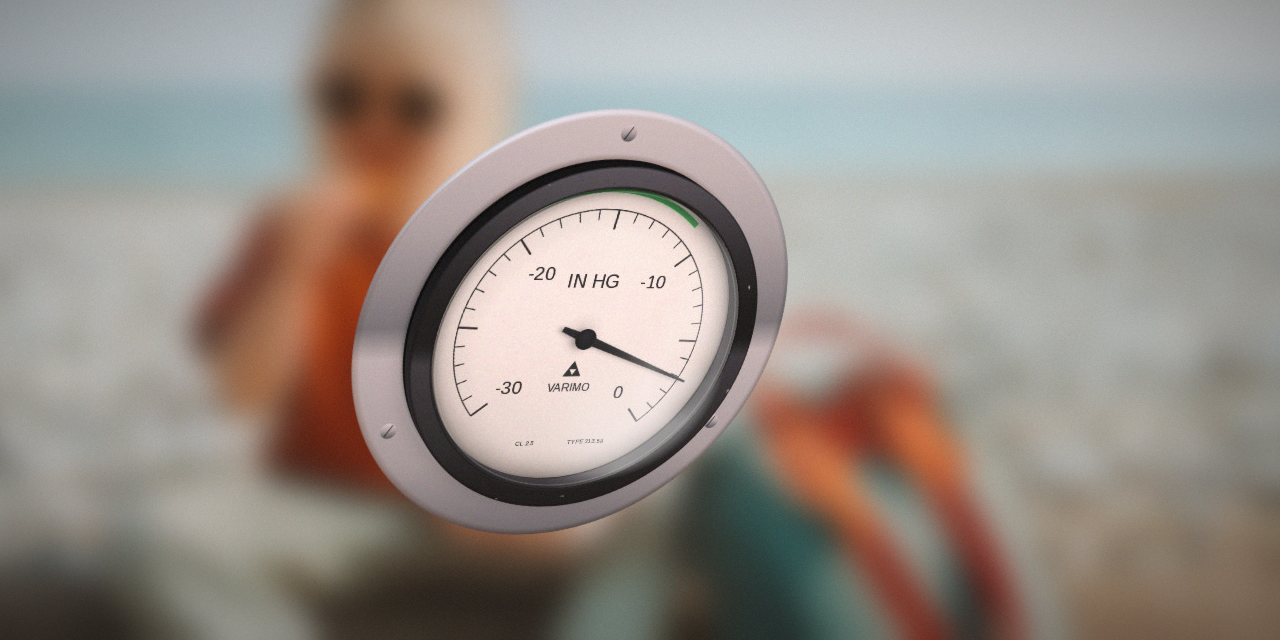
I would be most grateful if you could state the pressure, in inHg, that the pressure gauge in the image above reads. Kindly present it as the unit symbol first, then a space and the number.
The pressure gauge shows inHg -3
